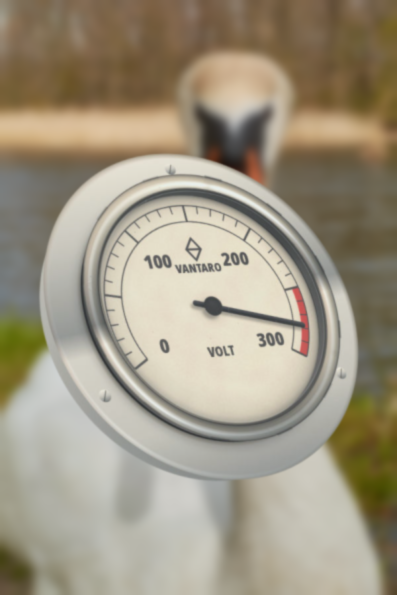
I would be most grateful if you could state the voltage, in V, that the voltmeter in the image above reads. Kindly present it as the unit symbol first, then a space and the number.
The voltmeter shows V 280
